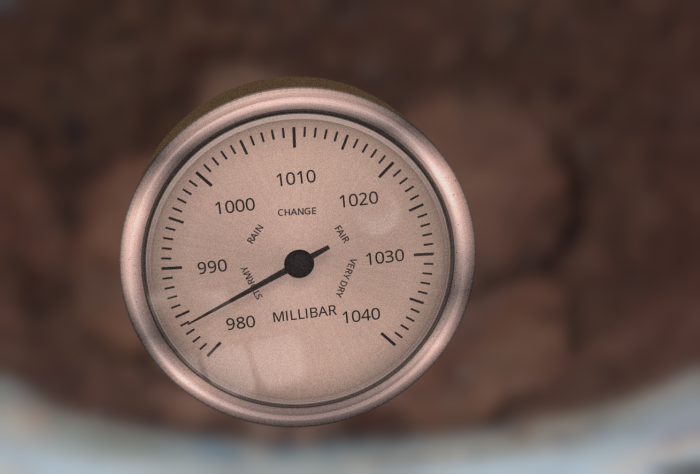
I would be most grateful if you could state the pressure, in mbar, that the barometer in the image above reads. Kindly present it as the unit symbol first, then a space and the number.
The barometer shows mbar 984
